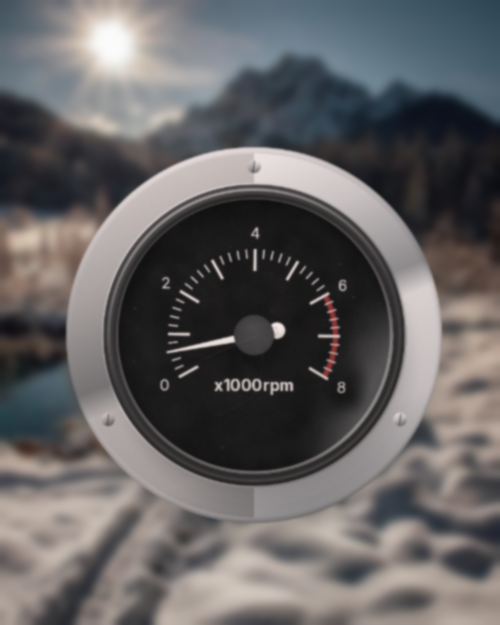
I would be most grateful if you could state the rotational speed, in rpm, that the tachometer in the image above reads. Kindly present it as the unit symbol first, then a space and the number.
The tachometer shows rpm 600
